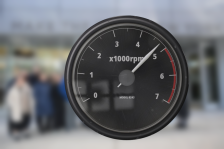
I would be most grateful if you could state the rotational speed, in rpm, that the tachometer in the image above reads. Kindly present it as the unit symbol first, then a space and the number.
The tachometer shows rpm 4750
